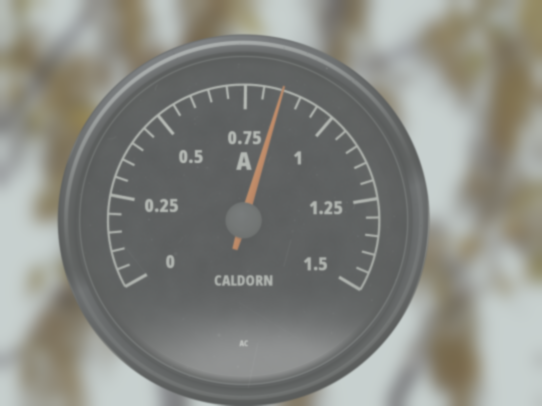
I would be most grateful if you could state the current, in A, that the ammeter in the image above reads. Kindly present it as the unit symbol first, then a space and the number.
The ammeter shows A 0.85
